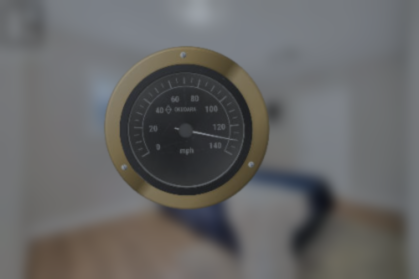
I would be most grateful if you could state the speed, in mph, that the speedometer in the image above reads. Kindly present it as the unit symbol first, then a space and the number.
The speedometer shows mph 130
